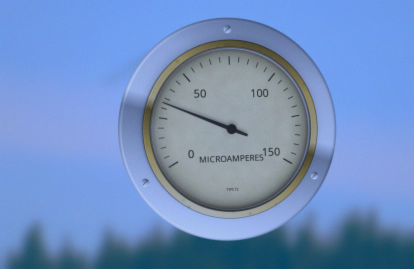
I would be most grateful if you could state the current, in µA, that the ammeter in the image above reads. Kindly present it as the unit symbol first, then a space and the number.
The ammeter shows µA 32.5
